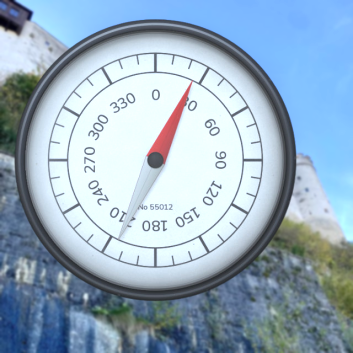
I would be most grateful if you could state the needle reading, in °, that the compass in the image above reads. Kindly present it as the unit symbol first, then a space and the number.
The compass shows ° 25
